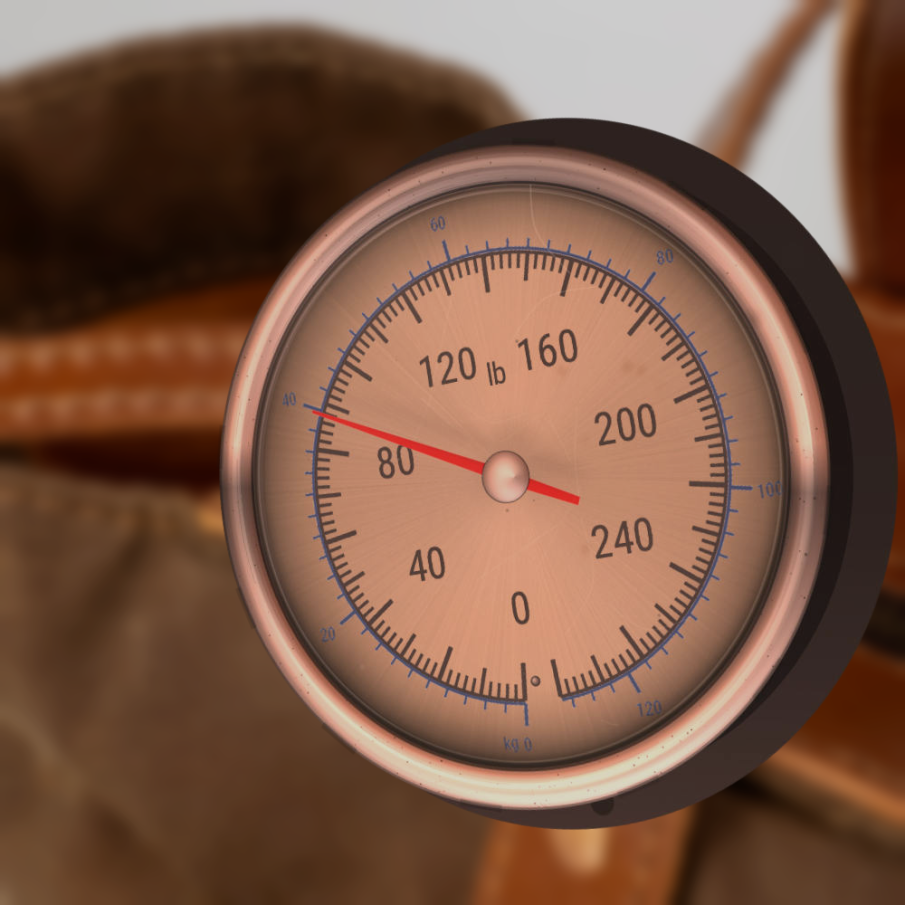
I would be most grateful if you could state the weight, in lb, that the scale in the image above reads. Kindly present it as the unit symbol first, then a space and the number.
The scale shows lb 88
